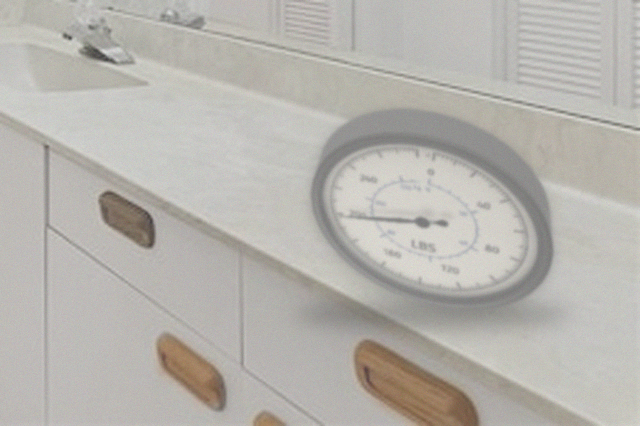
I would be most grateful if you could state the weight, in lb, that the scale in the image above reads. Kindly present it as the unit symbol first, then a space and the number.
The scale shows lb 200
